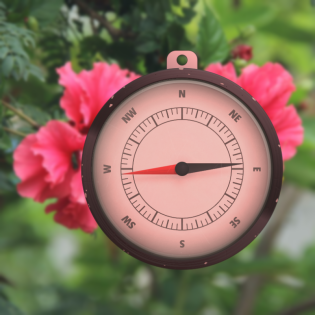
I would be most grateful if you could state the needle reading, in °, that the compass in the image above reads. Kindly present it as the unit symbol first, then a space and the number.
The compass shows ° 265
